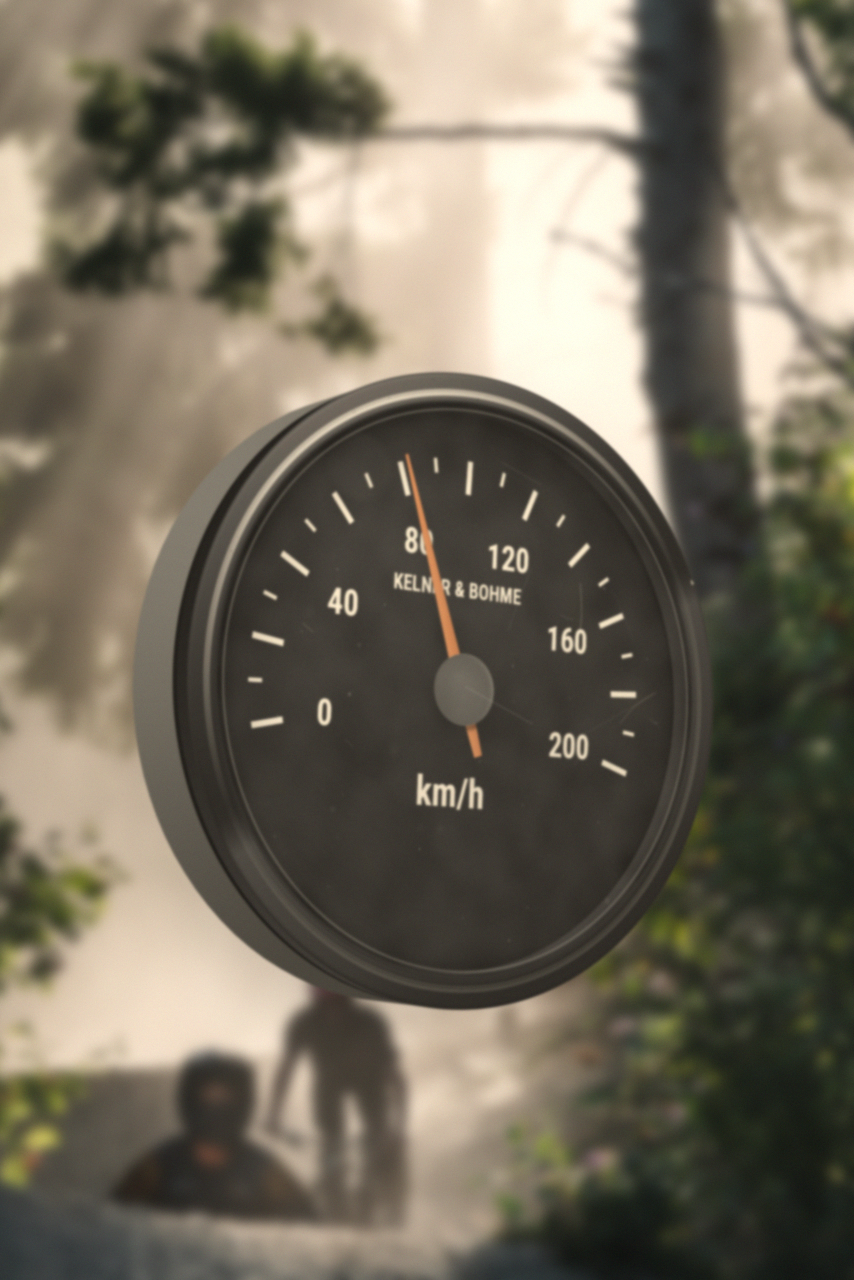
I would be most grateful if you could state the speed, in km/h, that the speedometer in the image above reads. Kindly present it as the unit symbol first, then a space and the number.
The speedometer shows km/h 80
